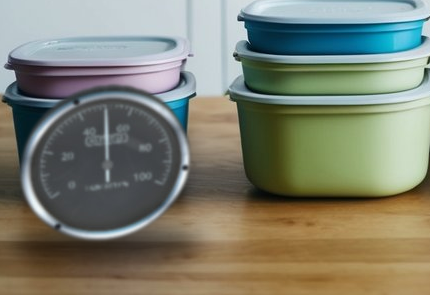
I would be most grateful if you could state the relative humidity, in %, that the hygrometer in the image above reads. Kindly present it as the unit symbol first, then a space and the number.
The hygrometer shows % 50
